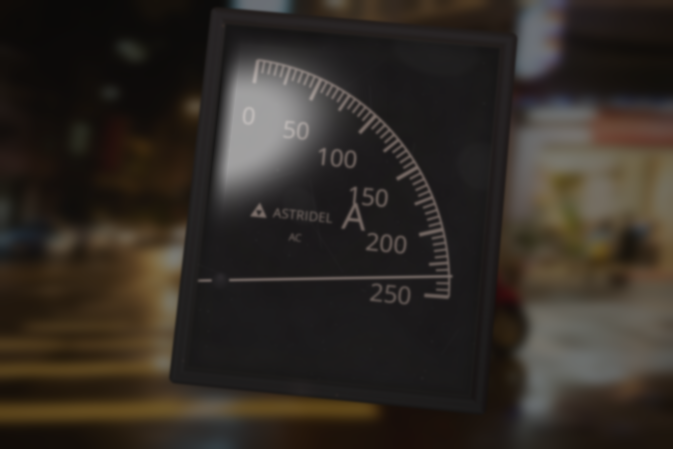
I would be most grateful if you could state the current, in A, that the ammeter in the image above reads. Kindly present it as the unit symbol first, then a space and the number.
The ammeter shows A 235
